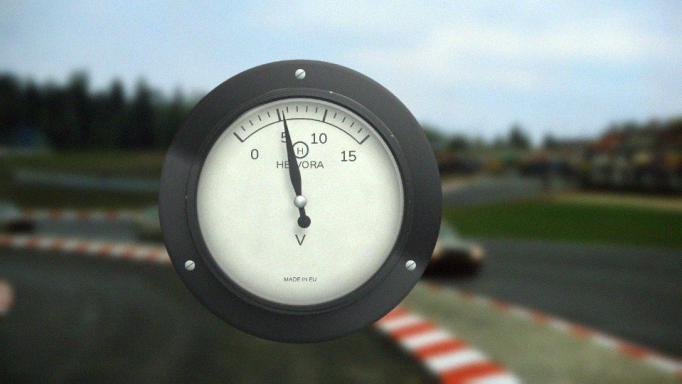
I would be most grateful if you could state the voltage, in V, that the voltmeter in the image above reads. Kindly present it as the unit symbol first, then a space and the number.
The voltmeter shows V 5.5
